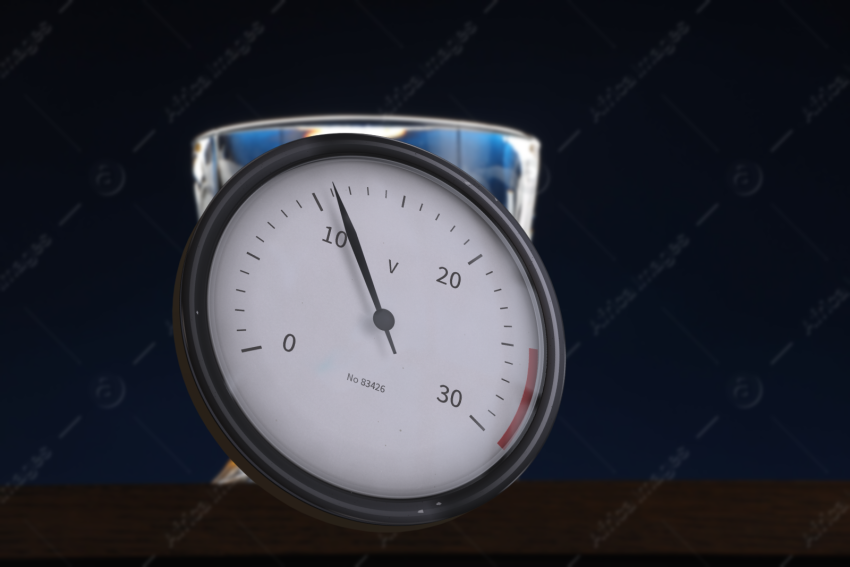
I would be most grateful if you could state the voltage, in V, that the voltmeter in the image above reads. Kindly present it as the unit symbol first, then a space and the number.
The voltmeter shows V 11
